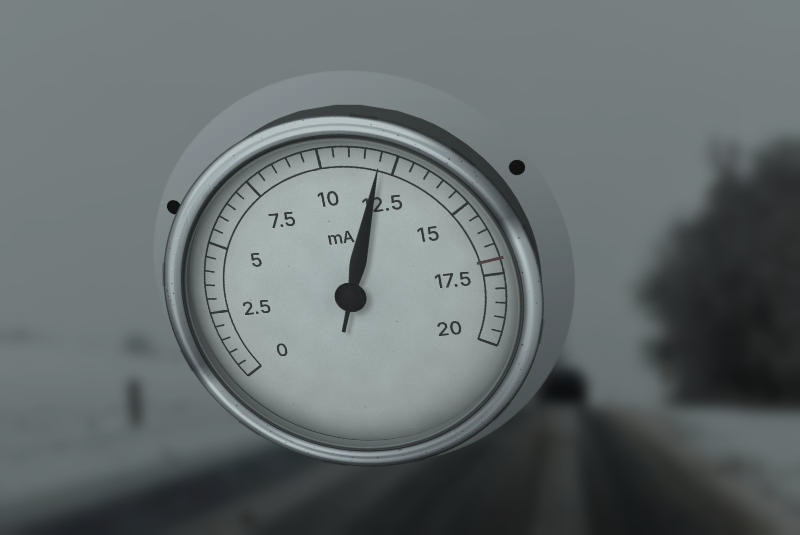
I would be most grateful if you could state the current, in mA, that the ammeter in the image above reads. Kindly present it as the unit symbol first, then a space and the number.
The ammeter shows mA 12
